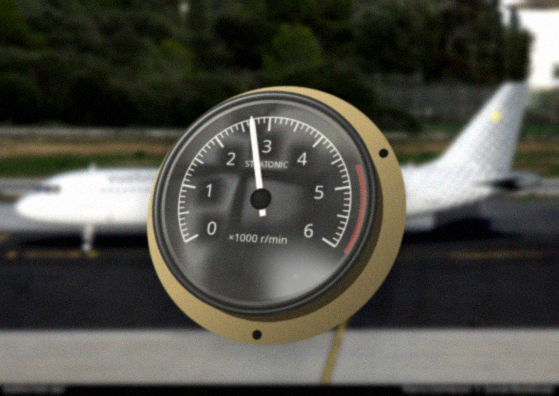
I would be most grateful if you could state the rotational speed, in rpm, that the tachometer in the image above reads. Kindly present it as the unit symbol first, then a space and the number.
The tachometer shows rpm 2700
